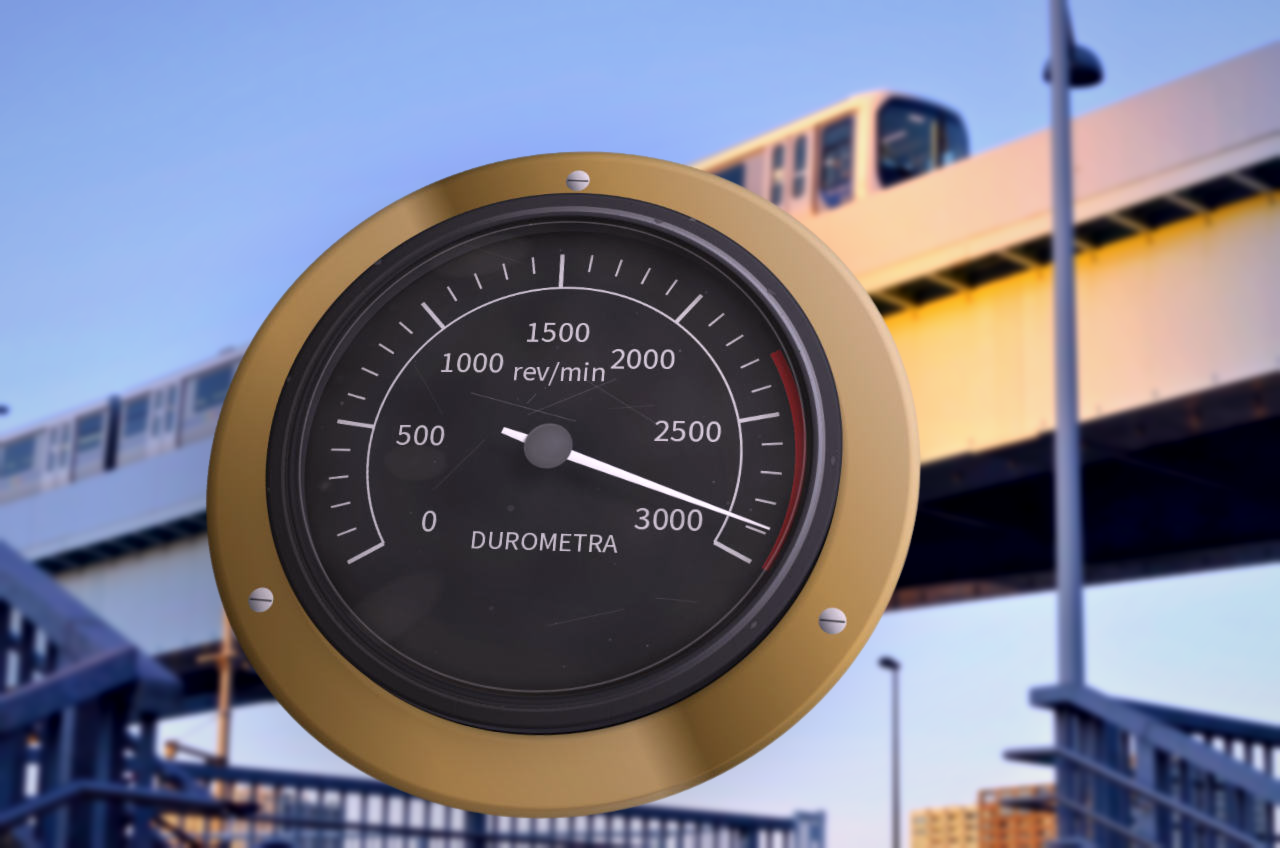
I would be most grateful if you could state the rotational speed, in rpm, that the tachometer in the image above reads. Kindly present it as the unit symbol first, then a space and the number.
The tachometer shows rpm 2900
